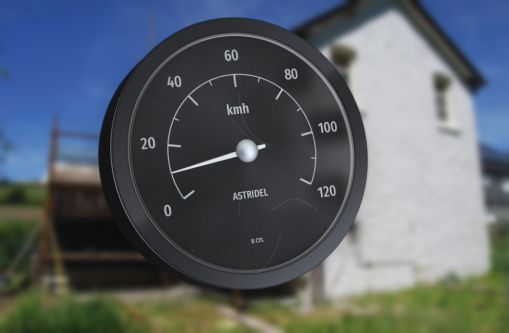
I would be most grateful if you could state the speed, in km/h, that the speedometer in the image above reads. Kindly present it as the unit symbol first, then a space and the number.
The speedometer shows km/h 10
